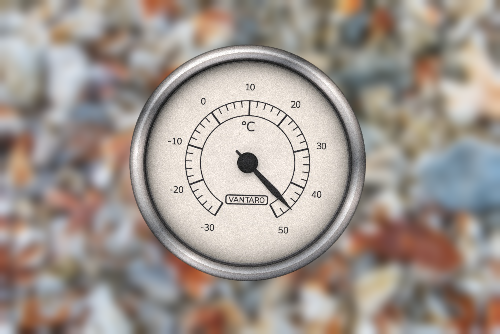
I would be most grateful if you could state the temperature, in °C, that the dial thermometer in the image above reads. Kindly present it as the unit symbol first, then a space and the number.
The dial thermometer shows °C 46
